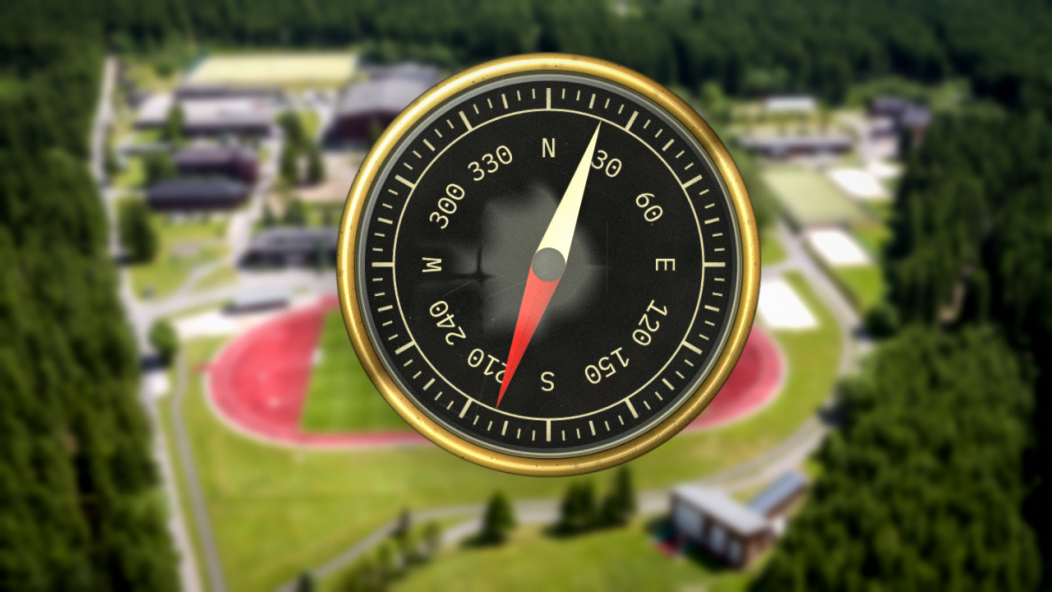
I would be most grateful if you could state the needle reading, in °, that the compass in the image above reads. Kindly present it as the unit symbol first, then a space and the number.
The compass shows ° 200
